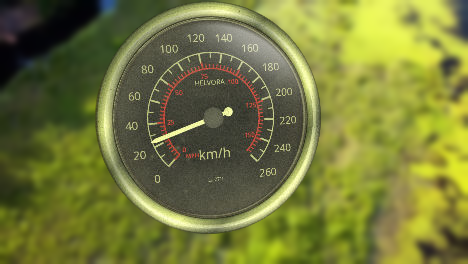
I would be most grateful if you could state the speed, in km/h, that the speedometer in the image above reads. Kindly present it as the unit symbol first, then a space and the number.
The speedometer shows km/h 25
